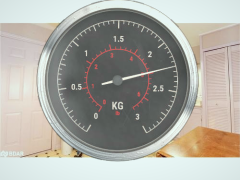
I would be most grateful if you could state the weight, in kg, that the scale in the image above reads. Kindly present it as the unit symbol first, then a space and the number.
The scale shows kg 2.25
